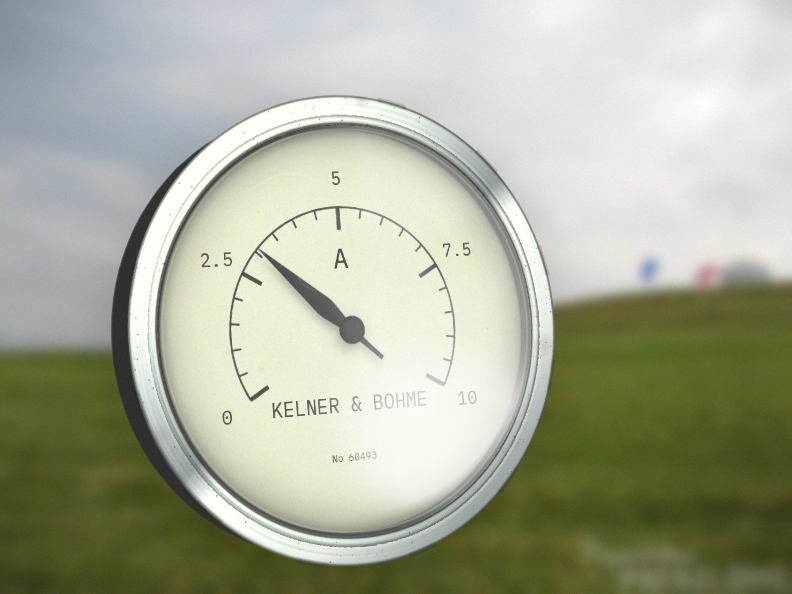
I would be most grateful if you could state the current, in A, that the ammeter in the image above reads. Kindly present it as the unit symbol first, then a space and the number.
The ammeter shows A 3
